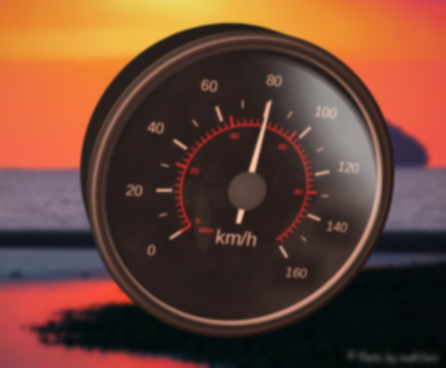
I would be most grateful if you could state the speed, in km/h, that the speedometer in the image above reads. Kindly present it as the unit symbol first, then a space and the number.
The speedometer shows km/h 80
